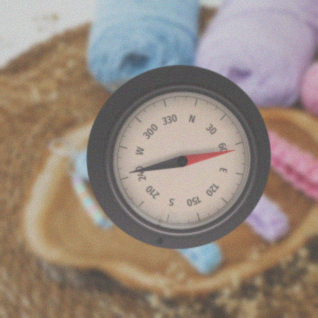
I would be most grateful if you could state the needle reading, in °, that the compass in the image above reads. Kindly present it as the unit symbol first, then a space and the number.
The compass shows ° 65
